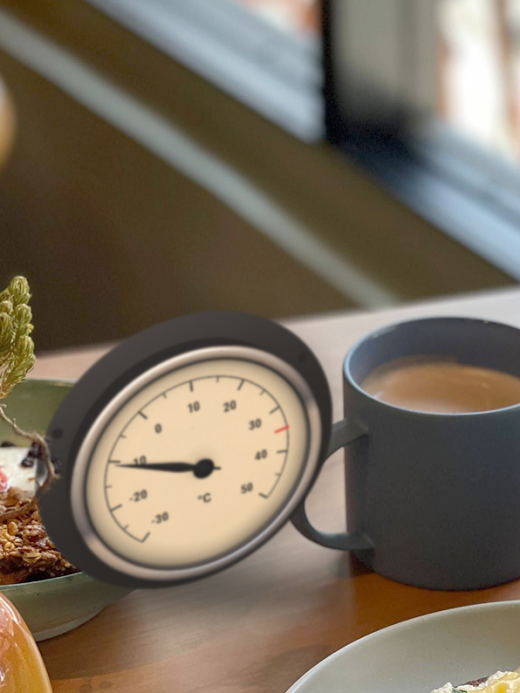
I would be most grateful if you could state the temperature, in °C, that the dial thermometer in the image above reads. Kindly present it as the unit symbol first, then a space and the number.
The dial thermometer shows °C -10
